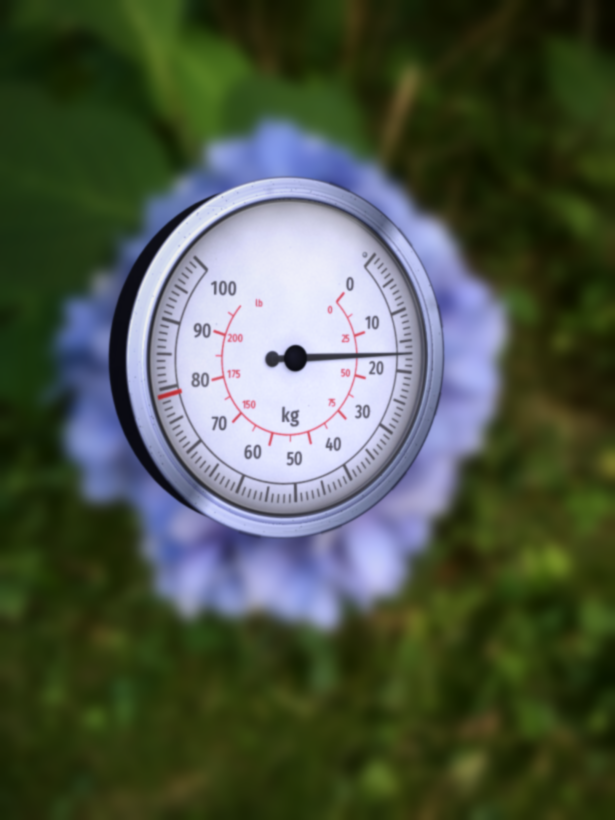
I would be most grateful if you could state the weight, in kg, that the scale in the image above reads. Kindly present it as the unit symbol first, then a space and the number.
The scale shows kg 17
